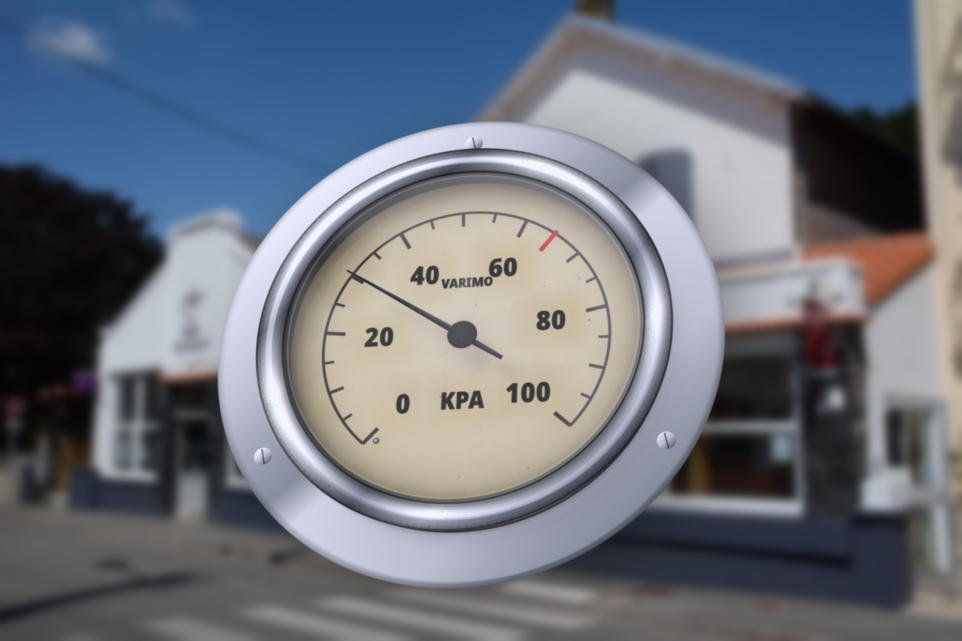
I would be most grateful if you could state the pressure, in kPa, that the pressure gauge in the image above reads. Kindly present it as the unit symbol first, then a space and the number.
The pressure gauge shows kPa 30
